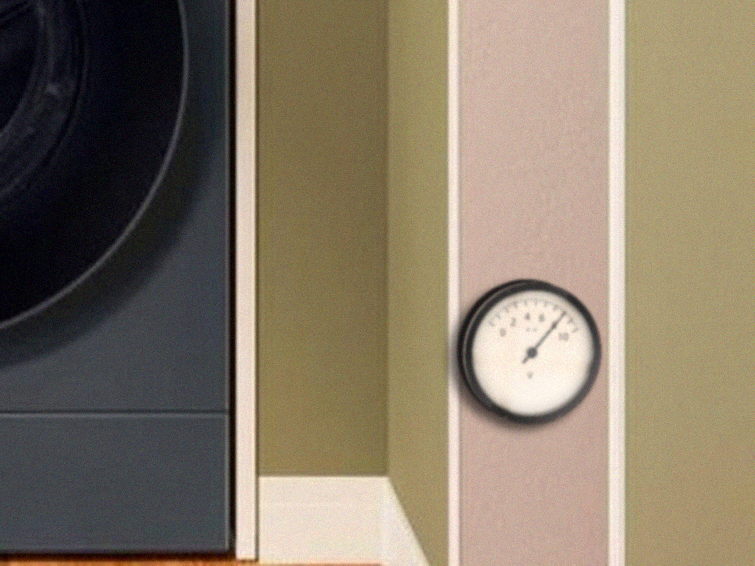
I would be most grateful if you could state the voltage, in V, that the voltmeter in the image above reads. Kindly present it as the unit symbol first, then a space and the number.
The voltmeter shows V 8
